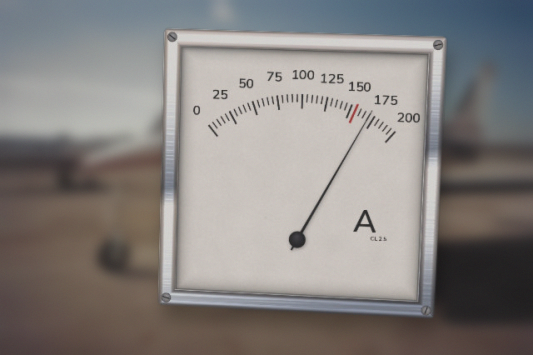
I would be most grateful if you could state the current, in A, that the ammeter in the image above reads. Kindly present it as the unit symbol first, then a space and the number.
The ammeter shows A 170
